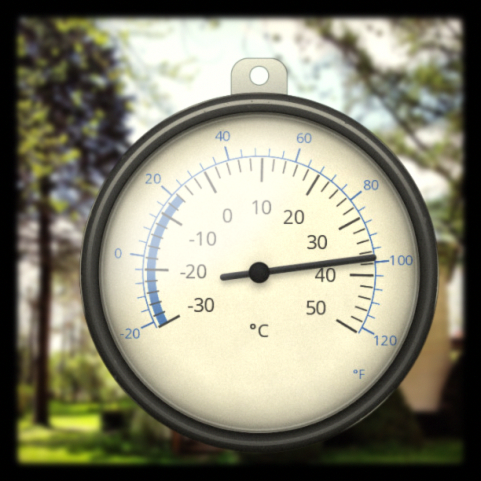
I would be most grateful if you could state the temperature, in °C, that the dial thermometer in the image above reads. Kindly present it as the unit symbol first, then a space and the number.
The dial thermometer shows °C 37
